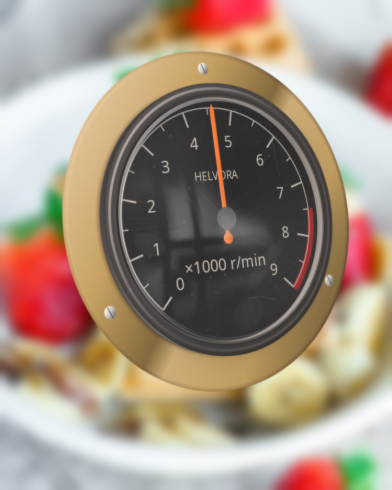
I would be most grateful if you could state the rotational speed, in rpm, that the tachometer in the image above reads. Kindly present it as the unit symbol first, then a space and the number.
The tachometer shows rpm 4500
